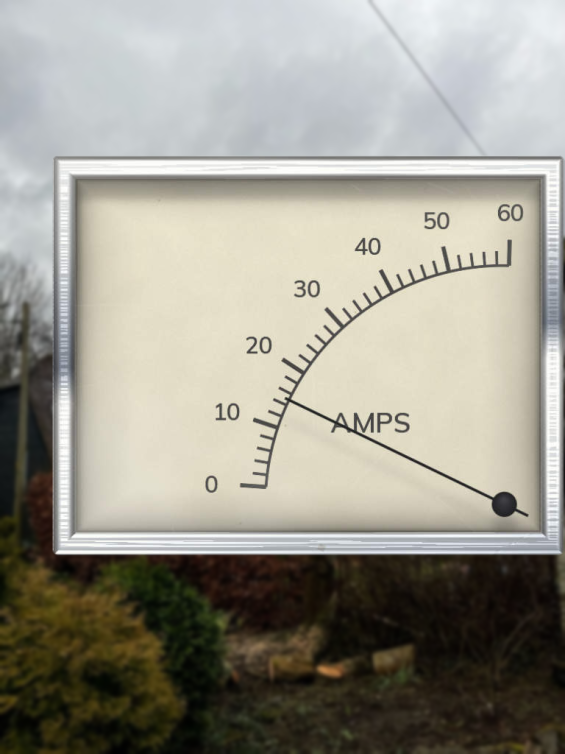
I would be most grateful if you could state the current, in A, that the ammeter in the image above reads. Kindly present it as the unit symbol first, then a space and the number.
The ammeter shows A 15
